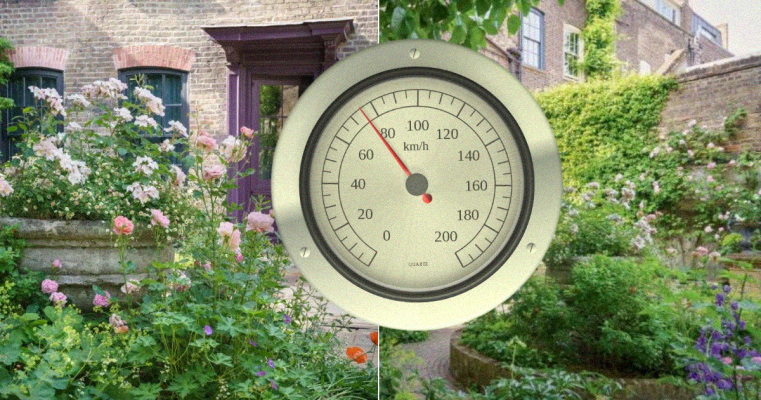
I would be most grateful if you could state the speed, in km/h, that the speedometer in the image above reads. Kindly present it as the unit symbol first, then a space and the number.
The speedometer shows km/h 75
